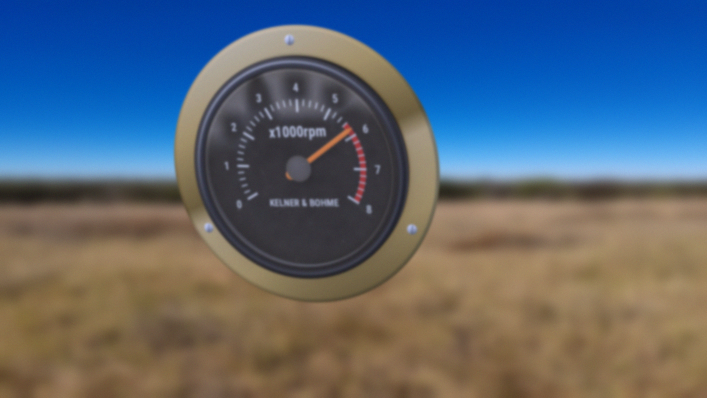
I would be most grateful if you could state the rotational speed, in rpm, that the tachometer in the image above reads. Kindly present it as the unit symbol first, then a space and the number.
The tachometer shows rpm 5800
